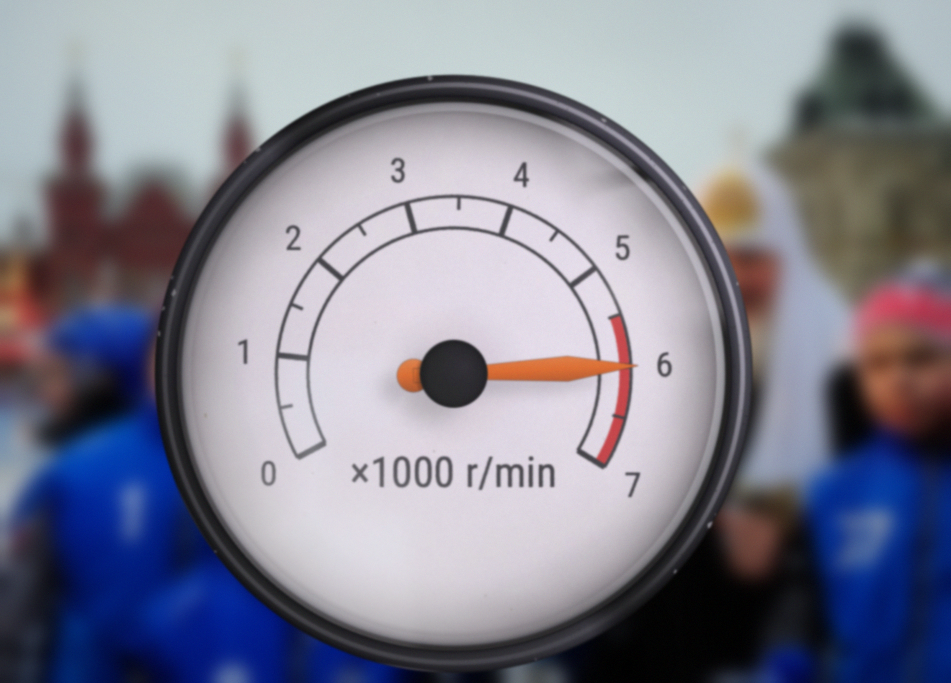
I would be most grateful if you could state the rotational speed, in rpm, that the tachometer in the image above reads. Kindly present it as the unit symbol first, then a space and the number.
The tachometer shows rpm 6000
